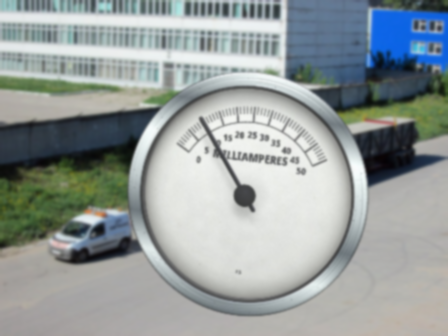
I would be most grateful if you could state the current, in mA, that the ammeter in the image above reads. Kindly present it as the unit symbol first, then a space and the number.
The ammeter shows mA 10
